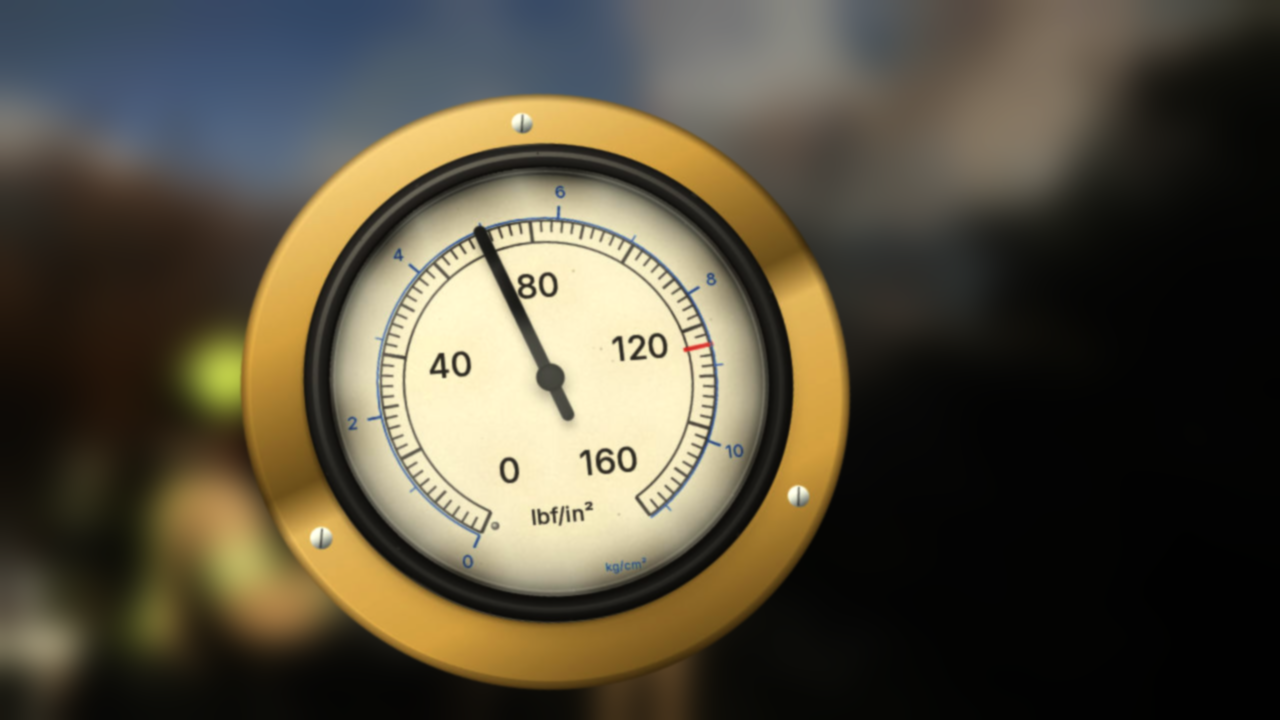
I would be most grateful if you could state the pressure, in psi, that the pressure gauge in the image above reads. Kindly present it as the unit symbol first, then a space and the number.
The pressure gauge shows psi 70
